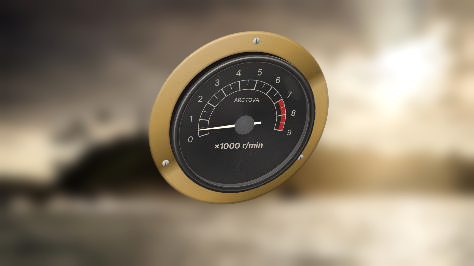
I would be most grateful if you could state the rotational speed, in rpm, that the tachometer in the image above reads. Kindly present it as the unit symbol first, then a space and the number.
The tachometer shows rpm 500
